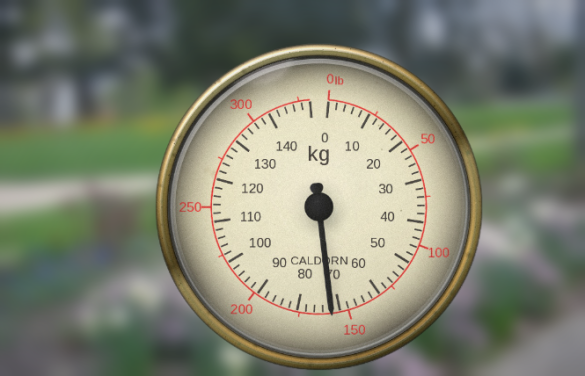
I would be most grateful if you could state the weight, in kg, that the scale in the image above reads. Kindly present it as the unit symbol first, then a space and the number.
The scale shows kg 72
